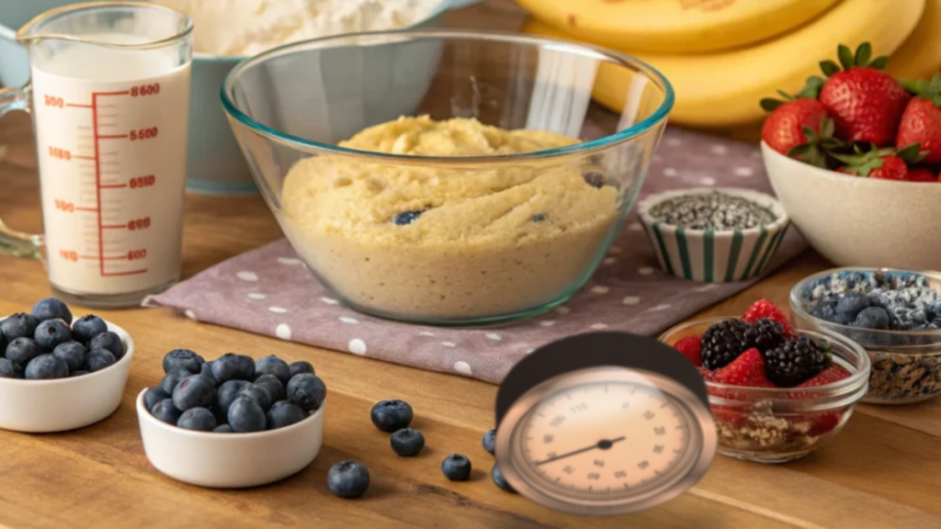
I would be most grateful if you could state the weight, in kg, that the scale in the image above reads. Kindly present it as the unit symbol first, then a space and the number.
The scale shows kg 80
